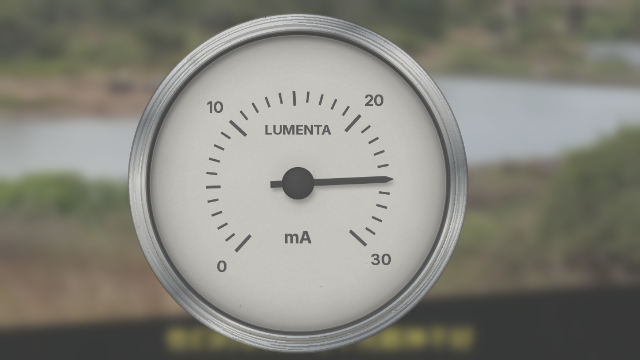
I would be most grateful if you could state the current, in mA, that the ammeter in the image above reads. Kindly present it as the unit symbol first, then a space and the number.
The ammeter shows mA 25
